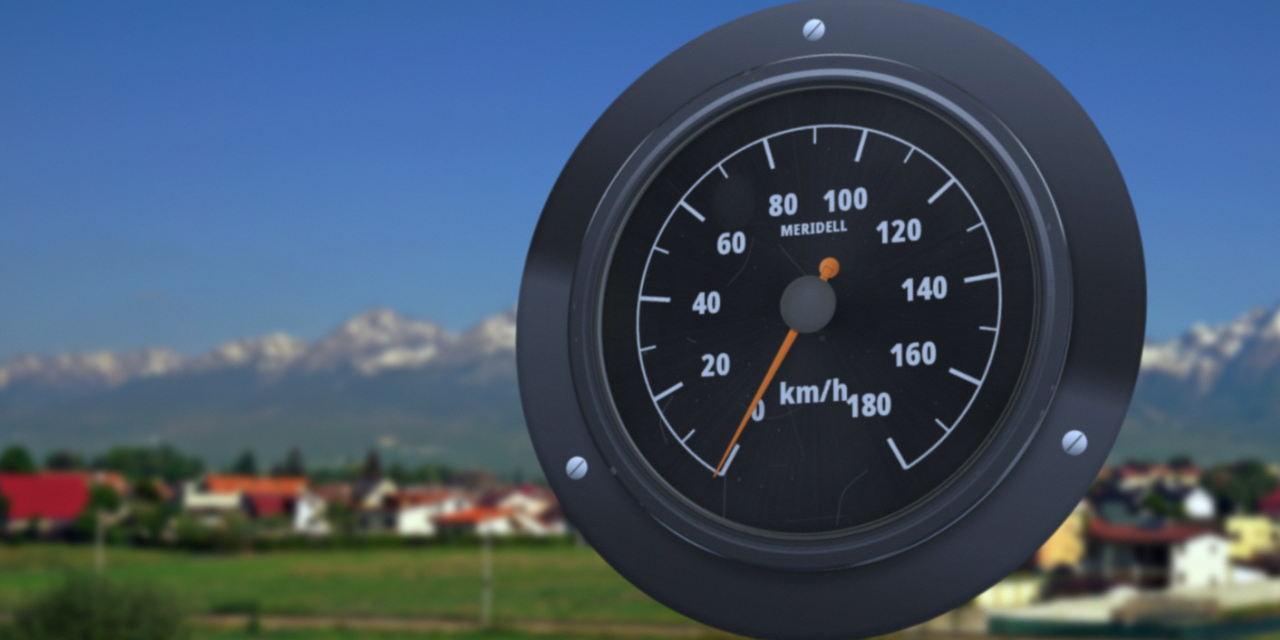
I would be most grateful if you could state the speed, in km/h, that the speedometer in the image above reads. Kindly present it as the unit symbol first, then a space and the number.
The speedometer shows km/h 0
